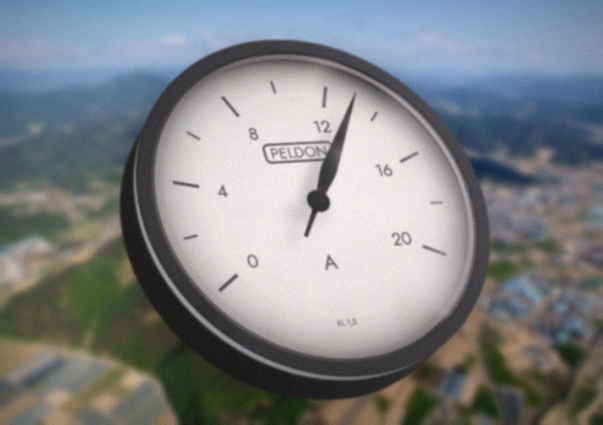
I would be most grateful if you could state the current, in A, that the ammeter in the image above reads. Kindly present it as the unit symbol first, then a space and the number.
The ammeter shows A 13
